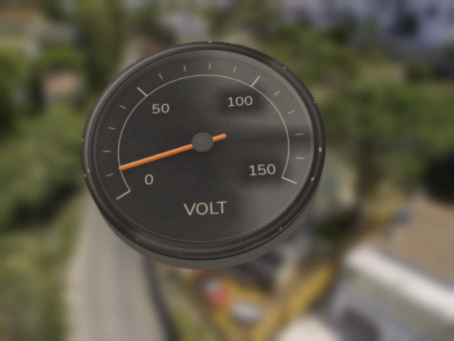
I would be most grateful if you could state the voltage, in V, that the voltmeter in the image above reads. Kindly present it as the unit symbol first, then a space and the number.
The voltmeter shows V 10
